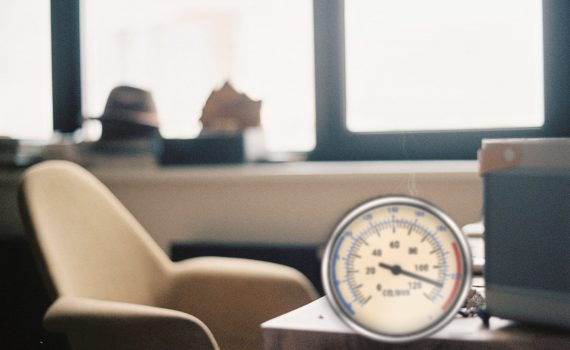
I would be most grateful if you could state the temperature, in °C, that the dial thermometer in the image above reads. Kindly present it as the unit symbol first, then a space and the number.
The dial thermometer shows °C 110
